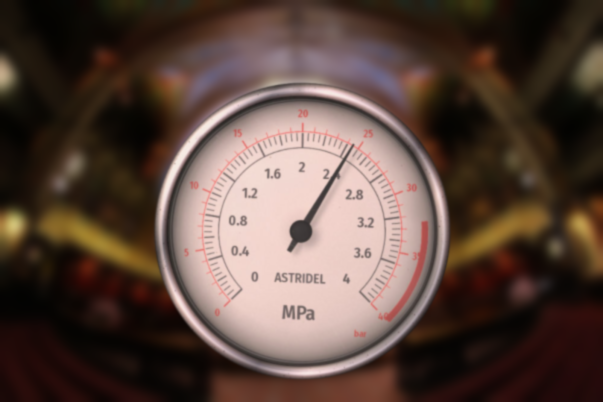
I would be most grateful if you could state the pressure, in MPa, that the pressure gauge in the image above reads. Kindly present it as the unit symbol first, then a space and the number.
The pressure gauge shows MPa 2.45
